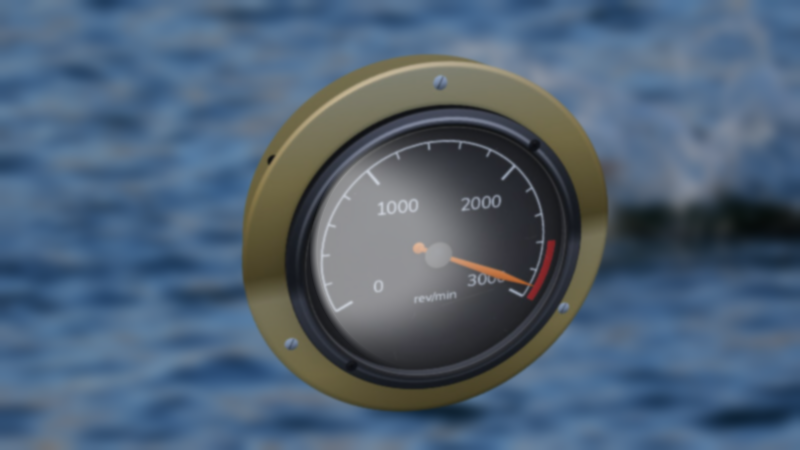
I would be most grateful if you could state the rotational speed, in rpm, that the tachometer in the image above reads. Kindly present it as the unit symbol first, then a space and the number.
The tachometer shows rpm 2900
